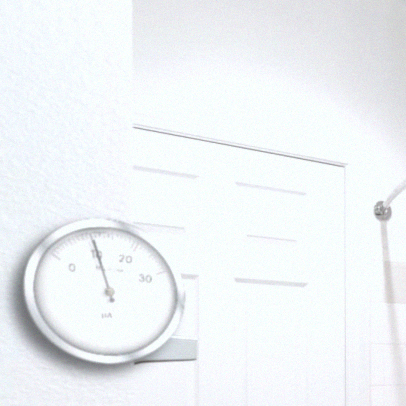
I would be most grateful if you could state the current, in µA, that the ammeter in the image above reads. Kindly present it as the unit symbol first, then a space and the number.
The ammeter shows µA 10
